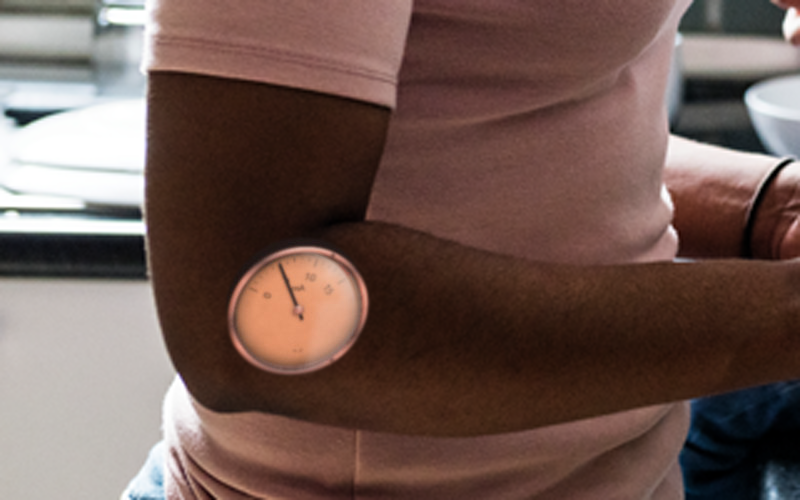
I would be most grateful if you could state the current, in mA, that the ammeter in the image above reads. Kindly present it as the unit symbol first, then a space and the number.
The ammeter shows mA 5
